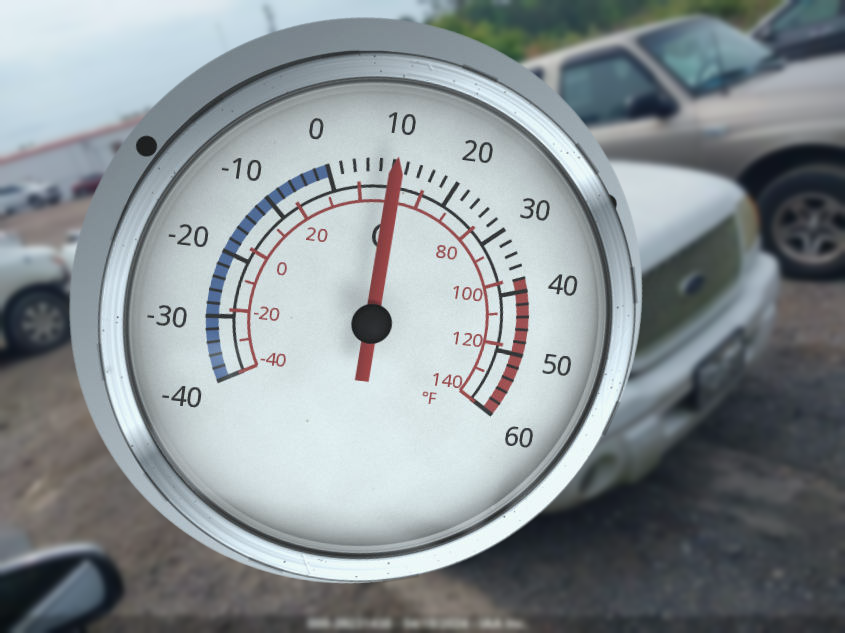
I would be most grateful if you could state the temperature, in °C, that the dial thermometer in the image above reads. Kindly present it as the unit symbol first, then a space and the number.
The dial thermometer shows °C 10
